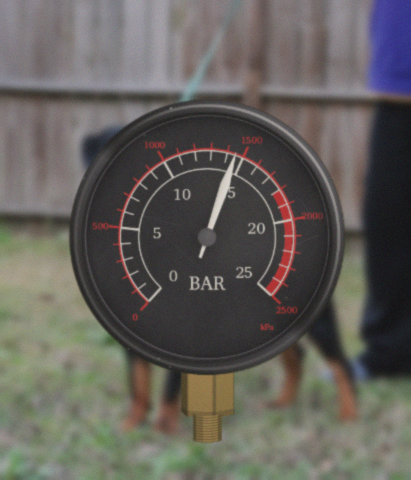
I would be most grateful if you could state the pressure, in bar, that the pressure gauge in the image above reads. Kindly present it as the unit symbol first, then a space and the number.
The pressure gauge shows bar 14.5
